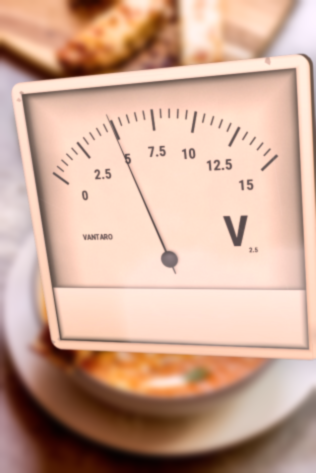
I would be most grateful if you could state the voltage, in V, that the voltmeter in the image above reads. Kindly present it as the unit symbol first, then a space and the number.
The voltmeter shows V 5
